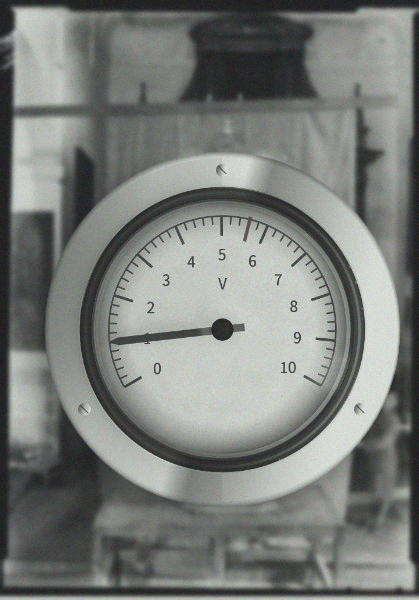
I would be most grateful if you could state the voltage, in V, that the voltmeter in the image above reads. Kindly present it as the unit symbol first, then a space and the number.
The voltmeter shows V 1
